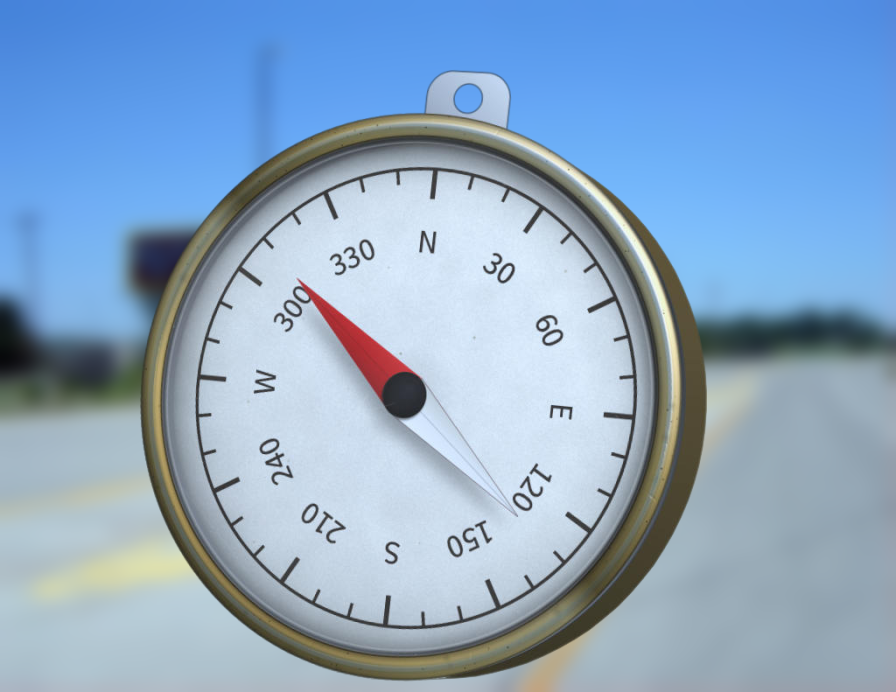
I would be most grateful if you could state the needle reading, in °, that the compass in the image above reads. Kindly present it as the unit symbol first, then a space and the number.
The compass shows ° 310
